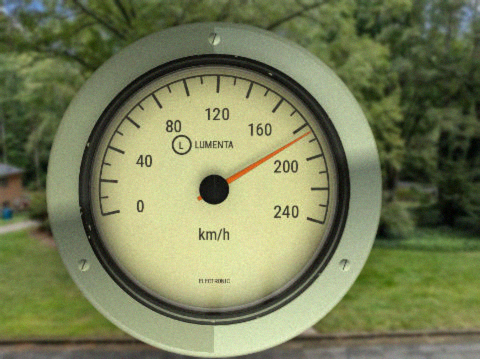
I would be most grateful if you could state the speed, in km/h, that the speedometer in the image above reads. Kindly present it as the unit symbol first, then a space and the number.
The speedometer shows km/h 185
